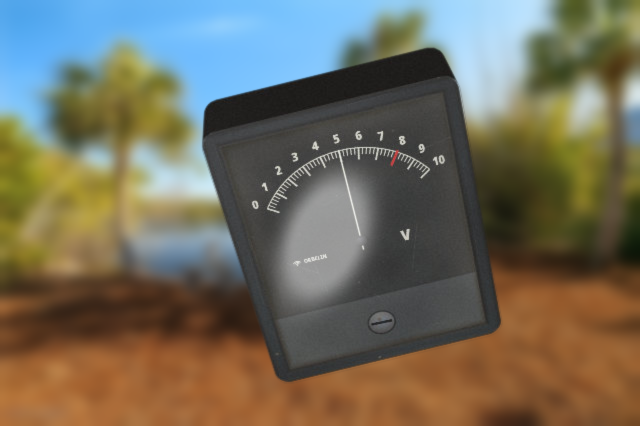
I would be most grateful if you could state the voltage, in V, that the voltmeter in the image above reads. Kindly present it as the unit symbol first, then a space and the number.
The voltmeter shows V 5
